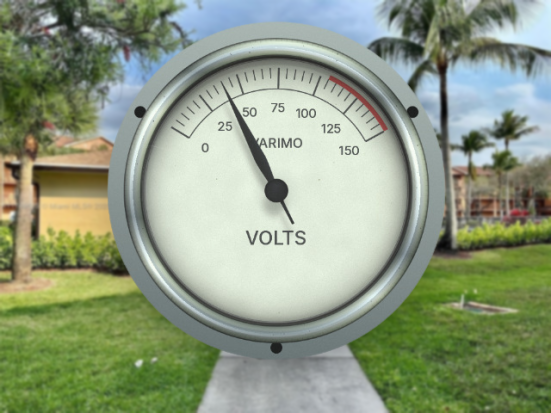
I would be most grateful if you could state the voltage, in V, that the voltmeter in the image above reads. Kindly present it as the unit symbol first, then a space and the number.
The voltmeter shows V 40
